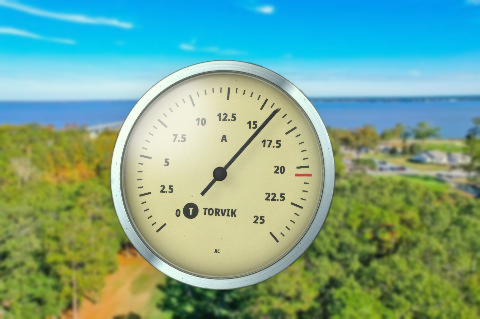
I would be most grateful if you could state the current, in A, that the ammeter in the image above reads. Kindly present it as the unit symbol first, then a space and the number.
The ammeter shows A 16
